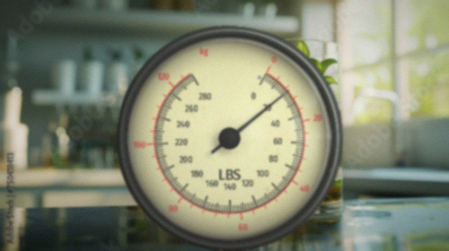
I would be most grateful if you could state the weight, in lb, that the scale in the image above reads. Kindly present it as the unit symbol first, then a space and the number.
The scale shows lb 20
